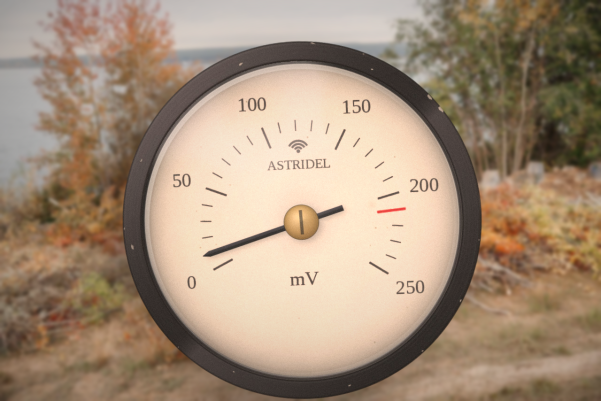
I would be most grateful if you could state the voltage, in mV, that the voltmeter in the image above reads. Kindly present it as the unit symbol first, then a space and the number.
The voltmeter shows mV 10
